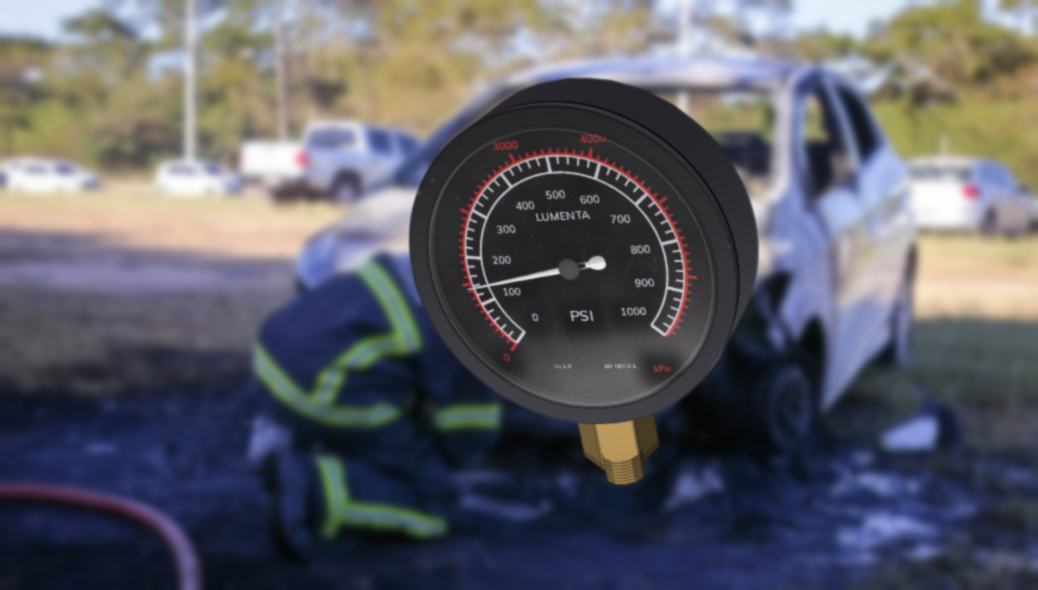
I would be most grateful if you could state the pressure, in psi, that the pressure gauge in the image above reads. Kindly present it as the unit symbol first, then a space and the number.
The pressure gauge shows psi 140
